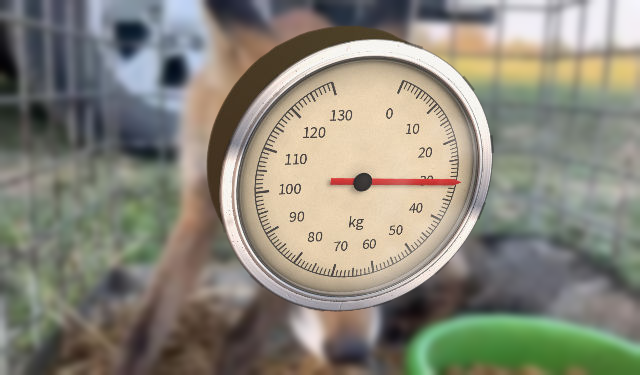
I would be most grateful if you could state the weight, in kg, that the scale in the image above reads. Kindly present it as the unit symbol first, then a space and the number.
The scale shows kg 30
